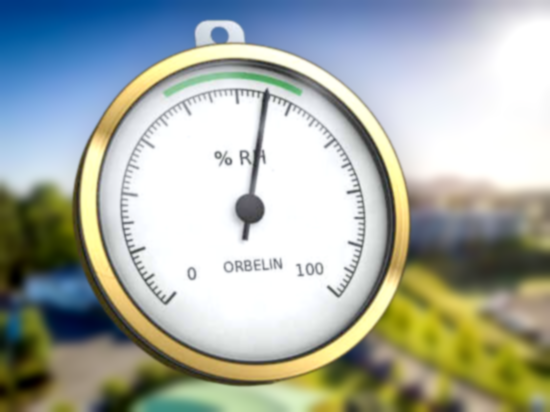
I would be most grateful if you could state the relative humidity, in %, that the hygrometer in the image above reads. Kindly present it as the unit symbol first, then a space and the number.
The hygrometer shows % 55
